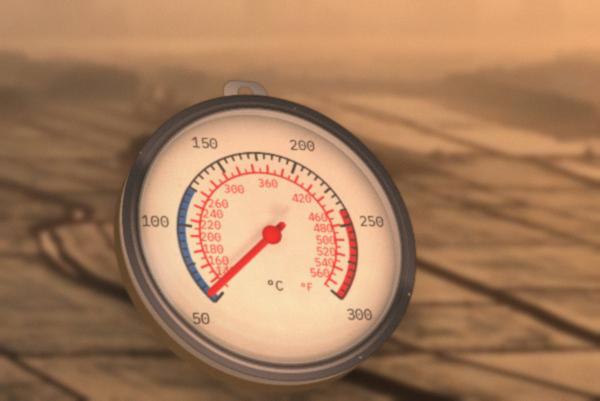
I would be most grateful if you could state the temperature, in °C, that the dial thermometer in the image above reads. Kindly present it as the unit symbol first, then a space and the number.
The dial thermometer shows °C 55
